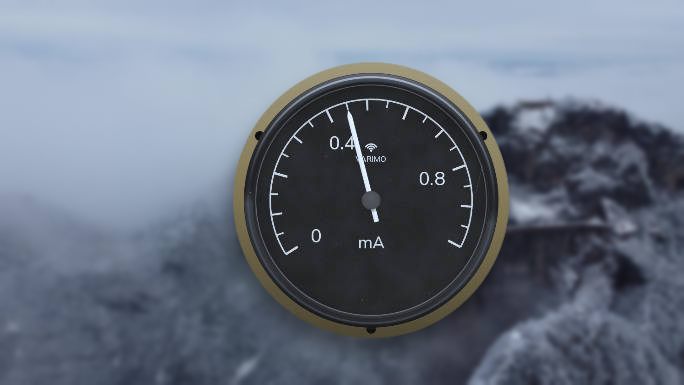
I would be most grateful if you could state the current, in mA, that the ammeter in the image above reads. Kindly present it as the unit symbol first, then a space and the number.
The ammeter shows mA 0.45
